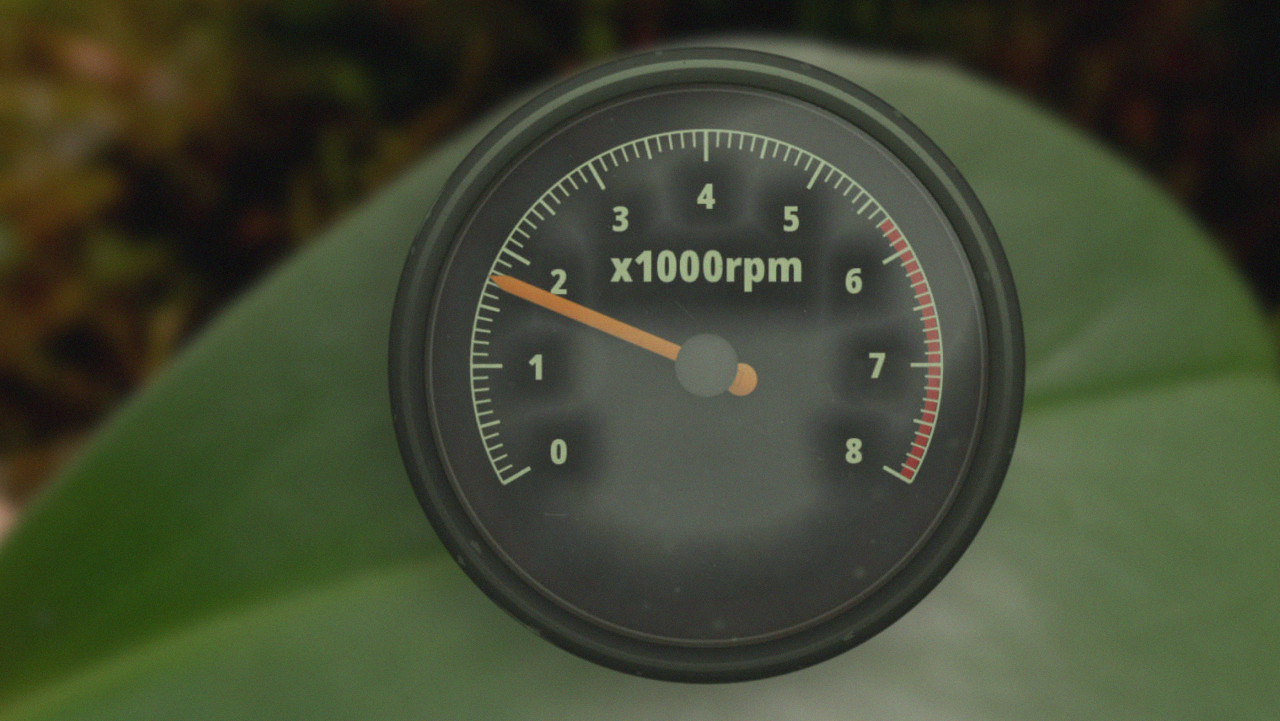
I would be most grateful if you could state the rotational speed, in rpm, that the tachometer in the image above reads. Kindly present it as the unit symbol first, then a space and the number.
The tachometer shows rpm 1750
